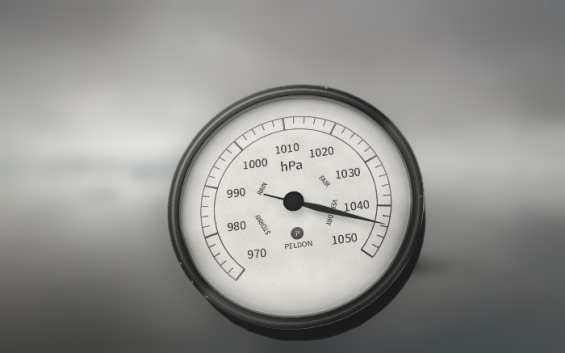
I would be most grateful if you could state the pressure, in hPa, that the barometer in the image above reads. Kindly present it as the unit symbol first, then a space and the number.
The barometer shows hPa 1044
